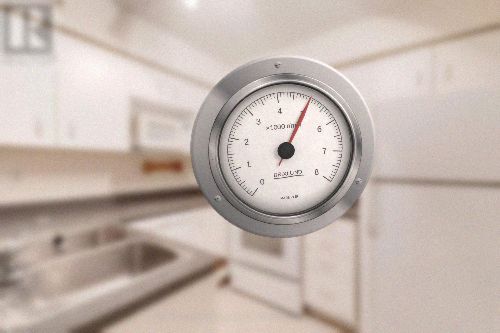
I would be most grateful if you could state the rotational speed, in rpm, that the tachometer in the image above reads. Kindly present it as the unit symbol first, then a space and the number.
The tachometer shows rpm 5000
